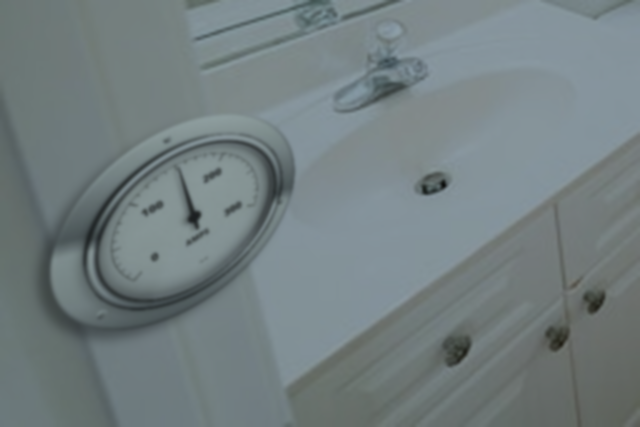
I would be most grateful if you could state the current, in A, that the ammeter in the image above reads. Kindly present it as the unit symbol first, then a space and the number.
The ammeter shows A 150
